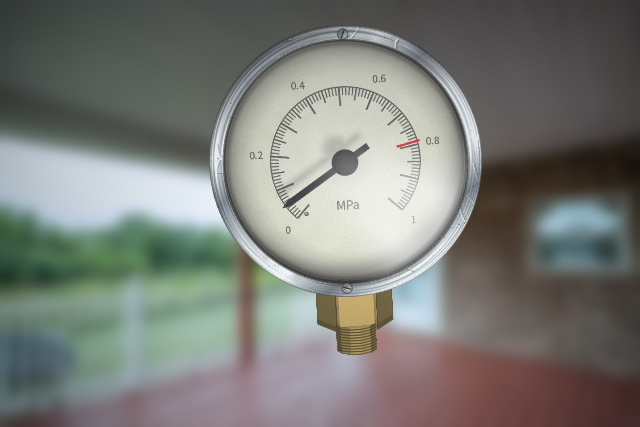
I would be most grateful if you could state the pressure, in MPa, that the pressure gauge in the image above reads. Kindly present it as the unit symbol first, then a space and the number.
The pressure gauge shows MPa 0.05
